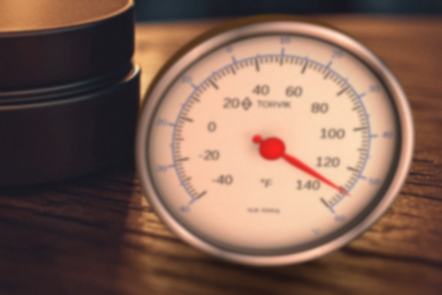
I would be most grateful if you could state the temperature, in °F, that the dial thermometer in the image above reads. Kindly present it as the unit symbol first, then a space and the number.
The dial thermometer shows °F 130
